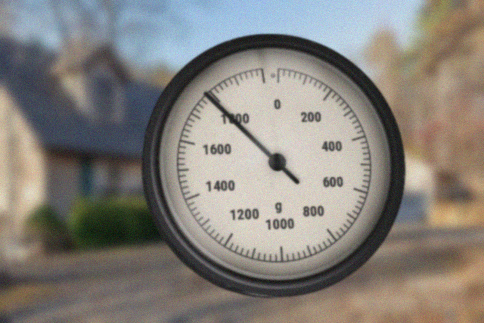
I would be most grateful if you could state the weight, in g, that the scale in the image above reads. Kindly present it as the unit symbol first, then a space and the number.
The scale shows g 1780
